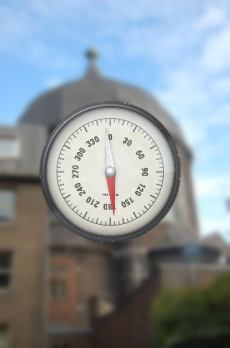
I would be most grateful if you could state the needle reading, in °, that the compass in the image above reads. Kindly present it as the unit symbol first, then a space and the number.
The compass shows ° 175
